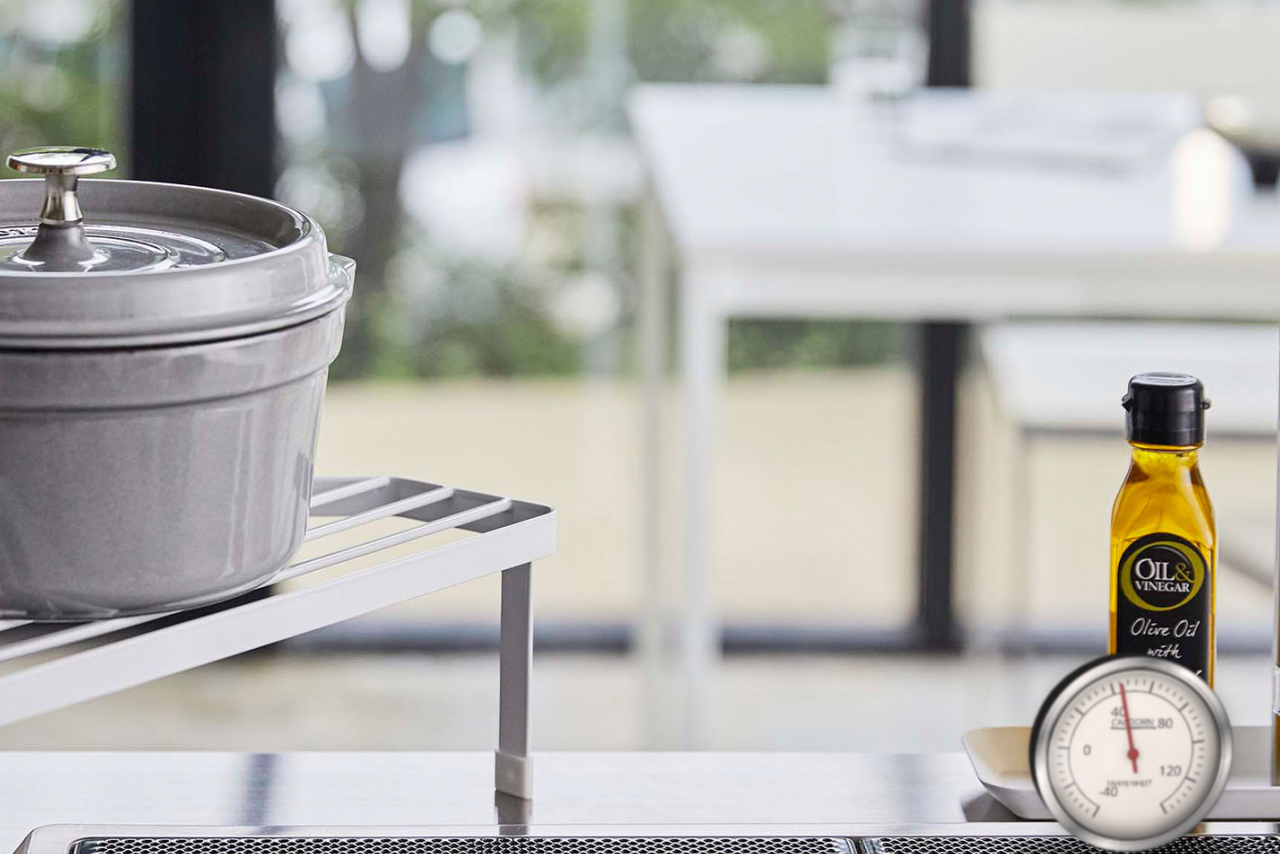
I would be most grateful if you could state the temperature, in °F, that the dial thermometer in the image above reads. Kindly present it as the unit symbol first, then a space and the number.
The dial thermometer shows °F 44
